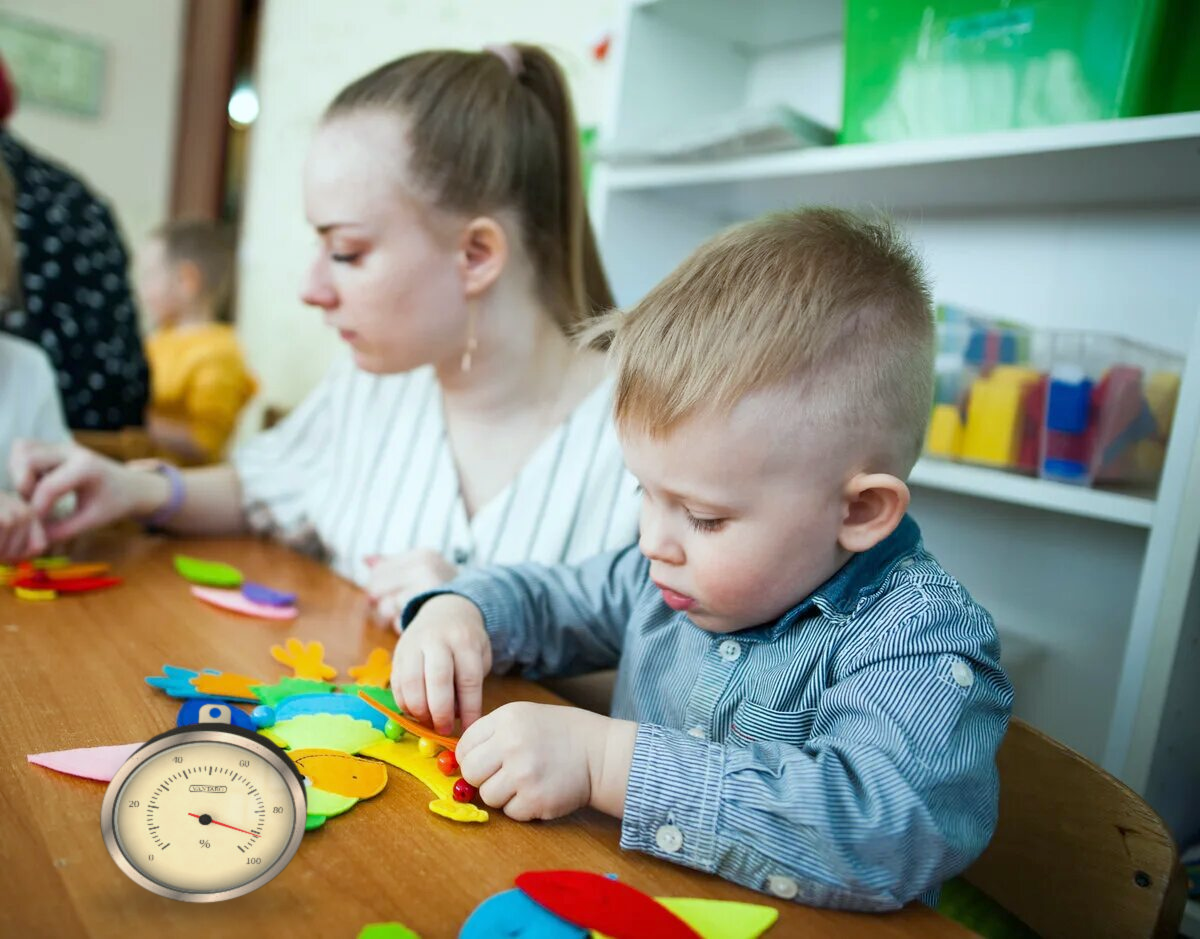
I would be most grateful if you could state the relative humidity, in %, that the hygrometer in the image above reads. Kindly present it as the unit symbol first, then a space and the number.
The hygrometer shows % 90
